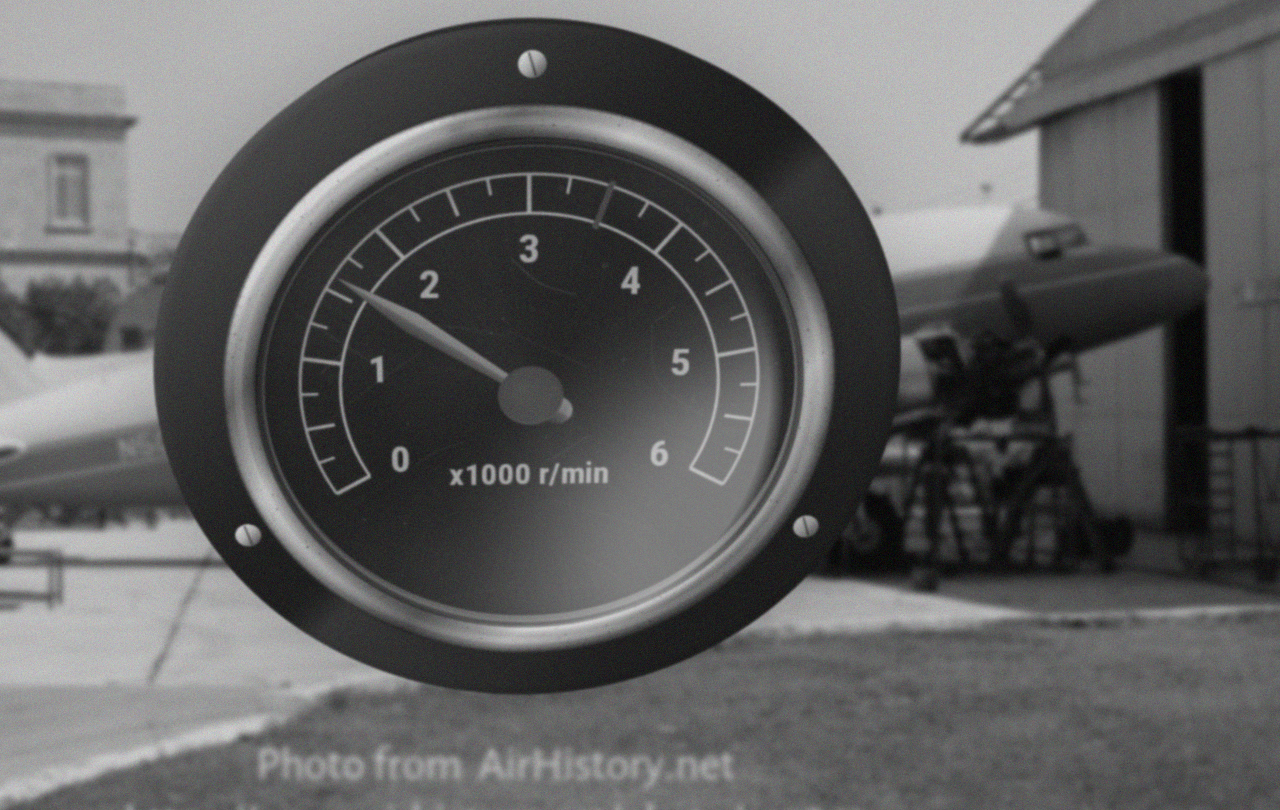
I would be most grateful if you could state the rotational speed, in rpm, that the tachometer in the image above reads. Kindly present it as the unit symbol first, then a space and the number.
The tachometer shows rpm 1625
